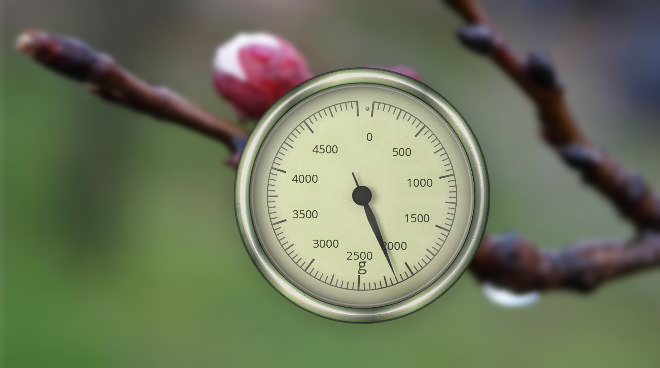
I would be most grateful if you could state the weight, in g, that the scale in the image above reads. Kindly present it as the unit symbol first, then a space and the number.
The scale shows g 2150
